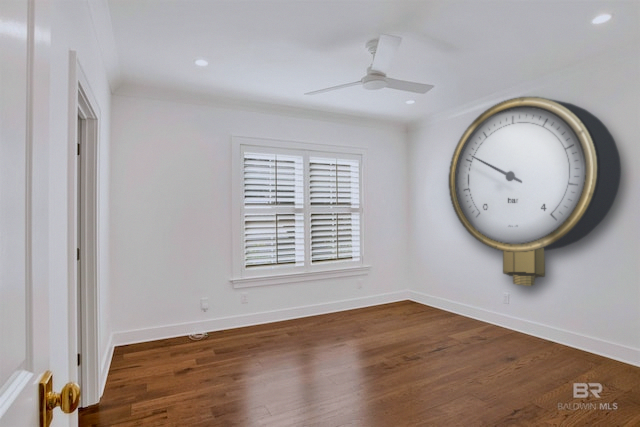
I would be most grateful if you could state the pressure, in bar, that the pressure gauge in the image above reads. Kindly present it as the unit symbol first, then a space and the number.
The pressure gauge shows bar 1.1
